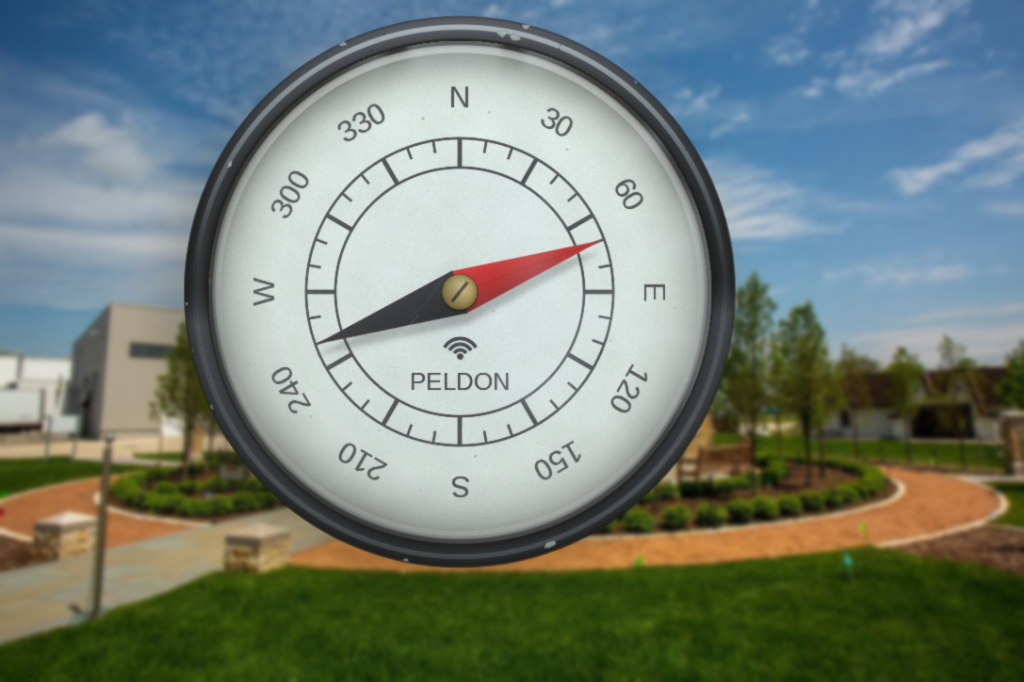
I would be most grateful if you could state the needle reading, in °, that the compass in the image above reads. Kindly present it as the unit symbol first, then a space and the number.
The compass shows ° 70
